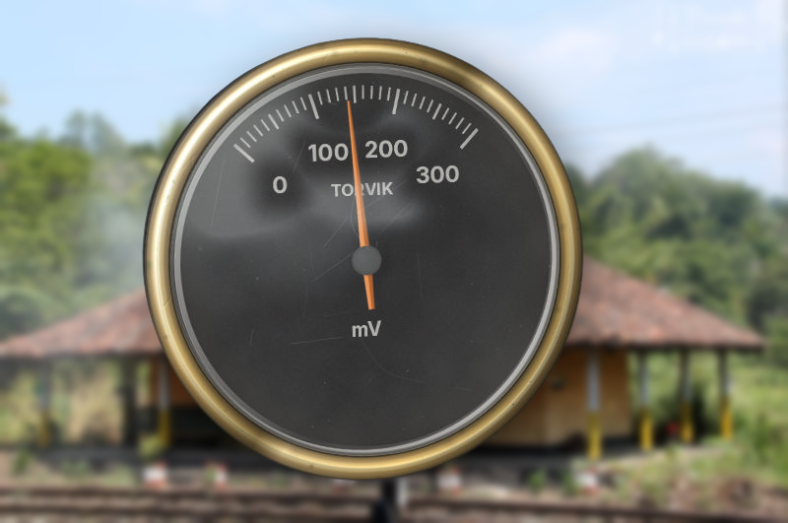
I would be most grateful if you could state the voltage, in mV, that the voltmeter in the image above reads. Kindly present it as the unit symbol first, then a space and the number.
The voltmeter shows mV 140
